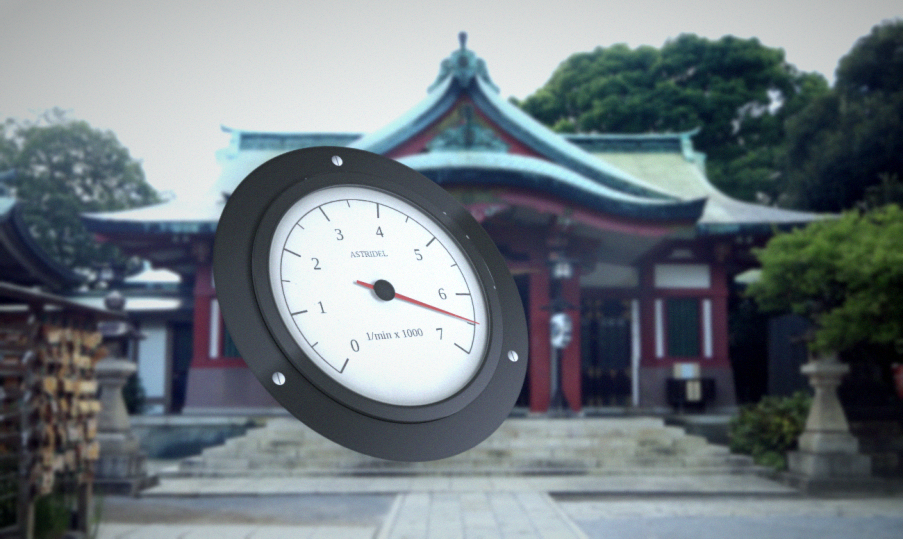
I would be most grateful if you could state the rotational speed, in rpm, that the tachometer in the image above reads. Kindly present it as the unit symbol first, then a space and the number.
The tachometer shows rpm 6500
